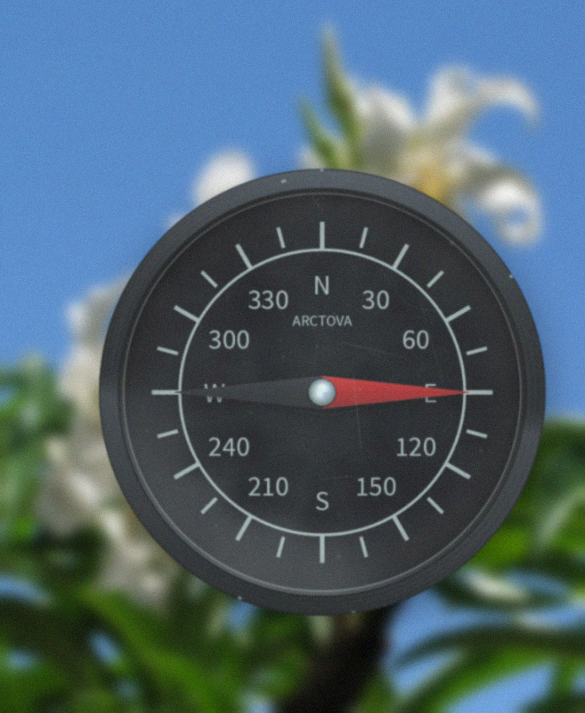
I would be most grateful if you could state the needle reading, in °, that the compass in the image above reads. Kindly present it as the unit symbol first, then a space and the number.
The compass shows ° 90
